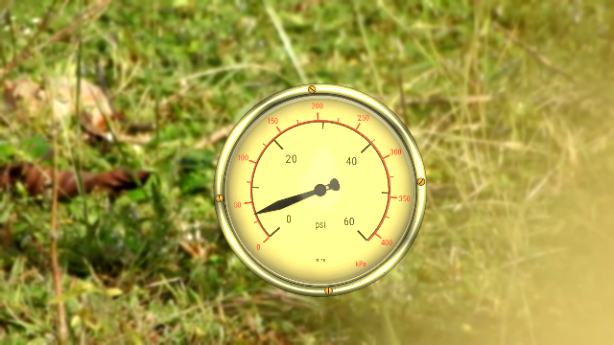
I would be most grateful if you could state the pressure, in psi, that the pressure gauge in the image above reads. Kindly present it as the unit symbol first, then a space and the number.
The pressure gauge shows psi 5
